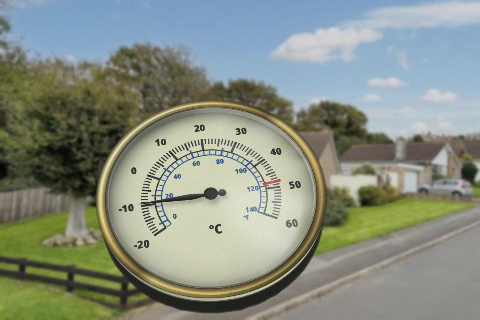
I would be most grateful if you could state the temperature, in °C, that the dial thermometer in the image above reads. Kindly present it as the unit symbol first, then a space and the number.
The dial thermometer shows °C -10
